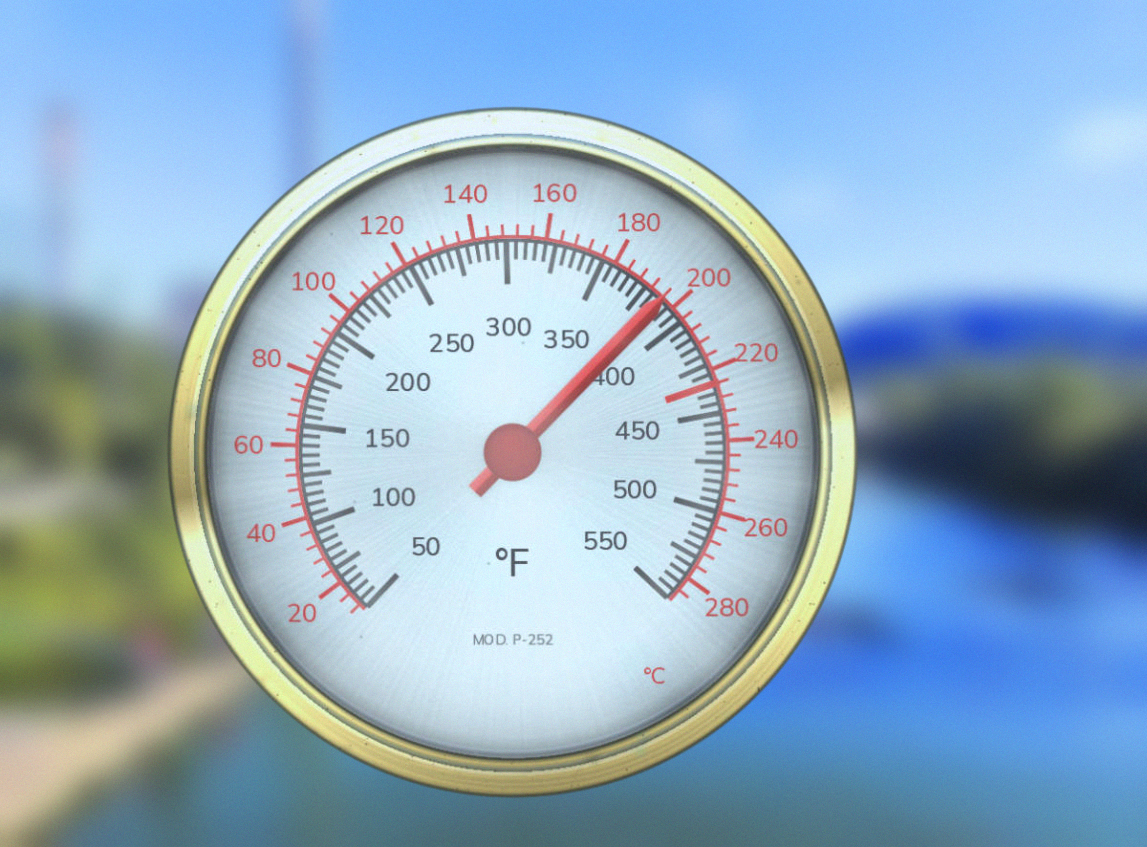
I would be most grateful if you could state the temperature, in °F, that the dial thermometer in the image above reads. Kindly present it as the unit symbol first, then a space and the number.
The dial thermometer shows °F 385
